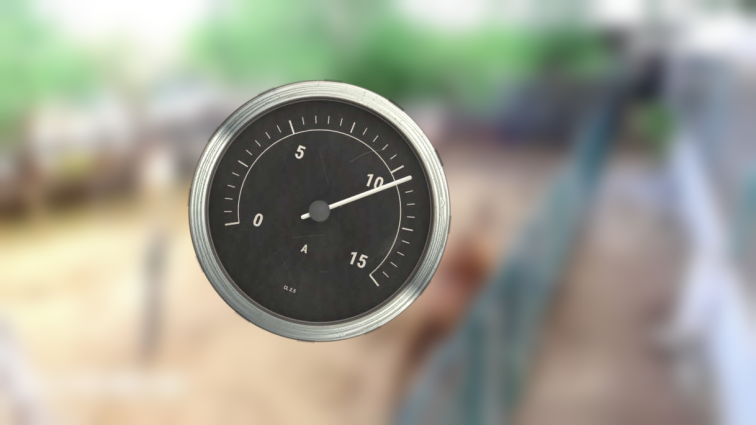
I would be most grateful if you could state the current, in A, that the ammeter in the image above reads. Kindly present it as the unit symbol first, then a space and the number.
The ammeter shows A 10.5
